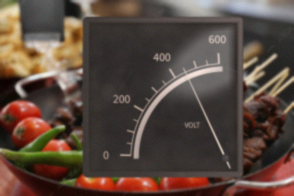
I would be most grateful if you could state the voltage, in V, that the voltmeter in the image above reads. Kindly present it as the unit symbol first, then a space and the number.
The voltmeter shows V 450
